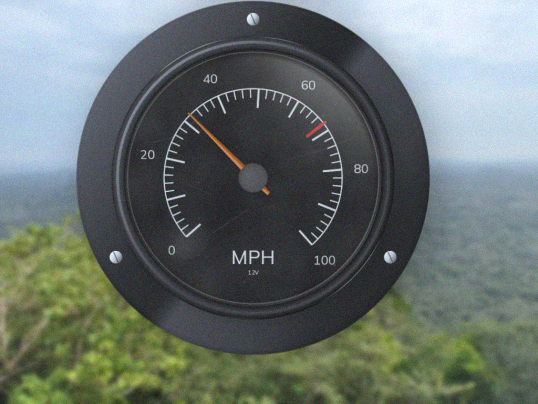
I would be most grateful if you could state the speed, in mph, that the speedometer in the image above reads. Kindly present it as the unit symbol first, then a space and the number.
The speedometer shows mph 32
